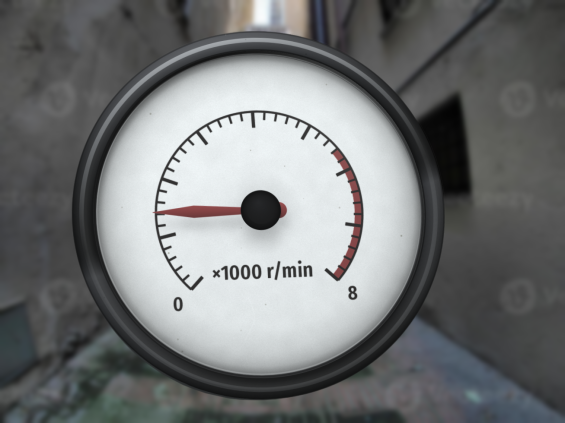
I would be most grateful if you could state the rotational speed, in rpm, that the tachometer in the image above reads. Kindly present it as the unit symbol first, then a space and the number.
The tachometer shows rpm 1400
